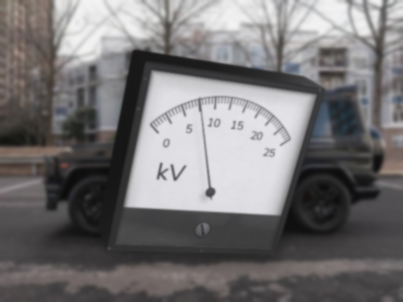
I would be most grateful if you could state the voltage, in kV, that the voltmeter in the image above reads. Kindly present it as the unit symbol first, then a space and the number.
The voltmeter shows kV 7.5
